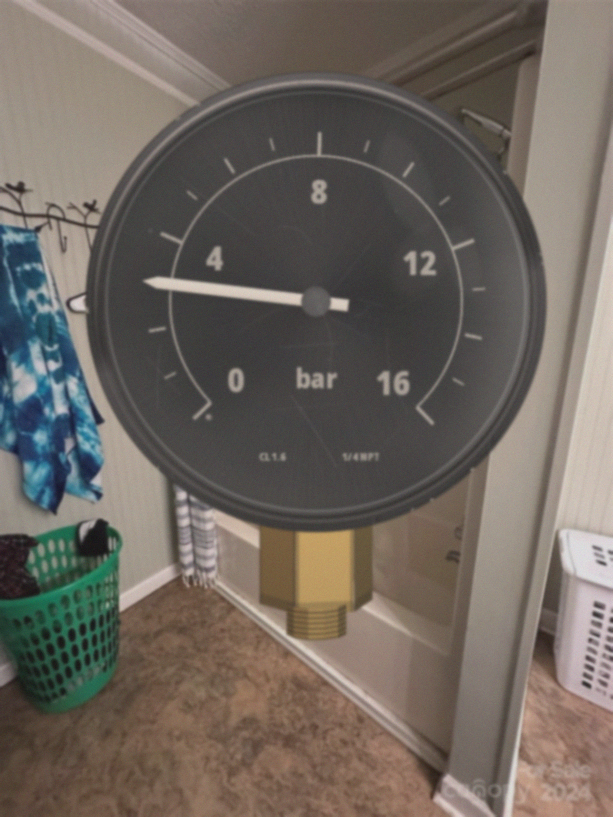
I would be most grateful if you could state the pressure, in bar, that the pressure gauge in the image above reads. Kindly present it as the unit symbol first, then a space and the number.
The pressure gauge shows bar 3
